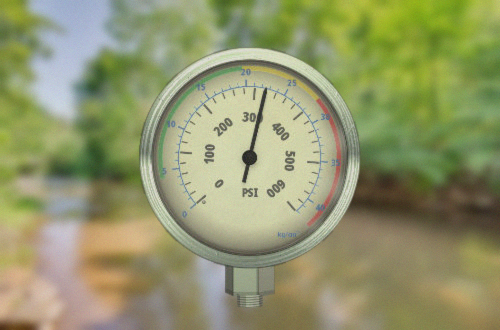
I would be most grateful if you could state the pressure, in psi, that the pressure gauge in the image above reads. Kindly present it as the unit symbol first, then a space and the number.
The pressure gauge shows psi 320
